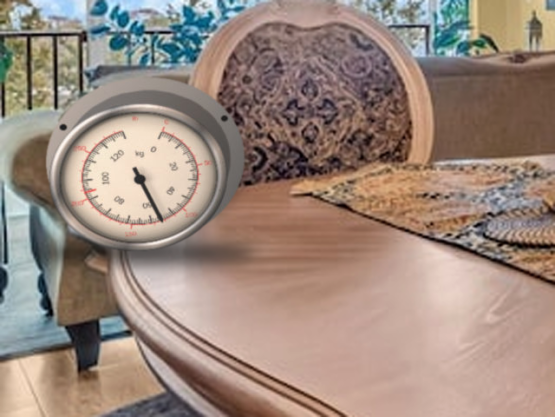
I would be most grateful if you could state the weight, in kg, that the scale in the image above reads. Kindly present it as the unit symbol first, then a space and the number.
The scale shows kg 55
